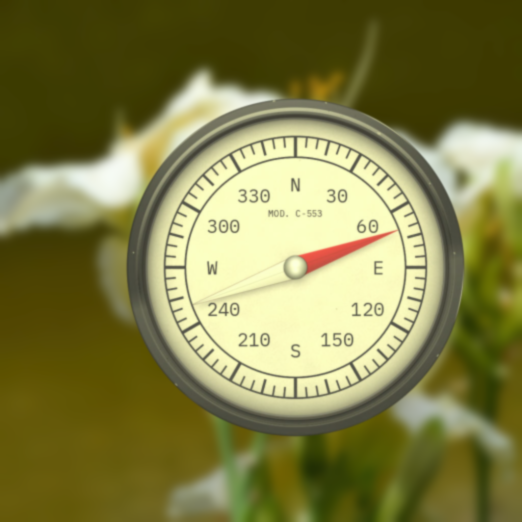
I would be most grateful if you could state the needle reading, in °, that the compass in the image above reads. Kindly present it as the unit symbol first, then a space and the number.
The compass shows ° 70
